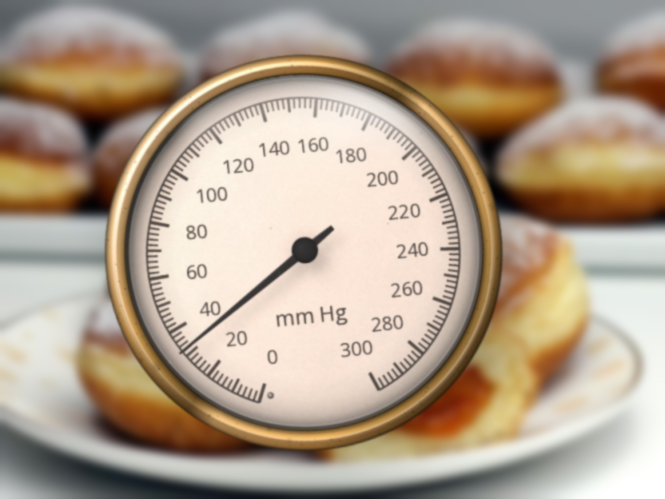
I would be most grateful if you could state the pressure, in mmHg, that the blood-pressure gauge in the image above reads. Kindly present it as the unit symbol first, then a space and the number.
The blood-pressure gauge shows mmHg 32
